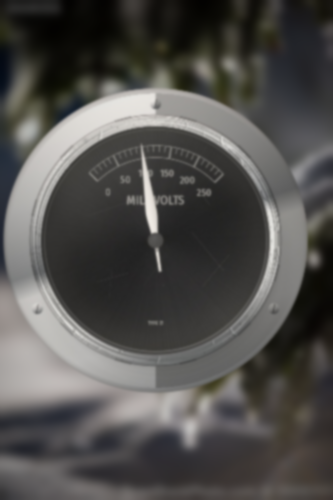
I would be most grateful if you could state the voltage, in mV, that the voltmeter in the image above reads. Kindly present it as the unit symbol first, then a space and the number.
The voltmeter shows mV 100
